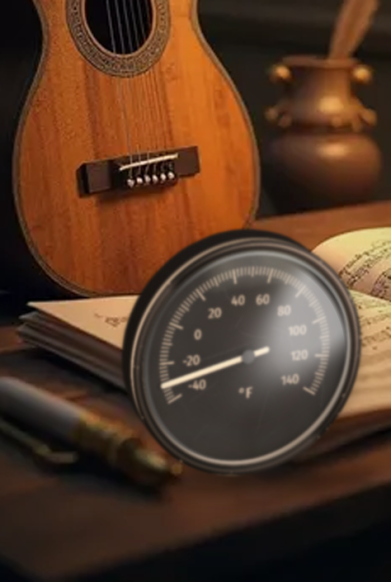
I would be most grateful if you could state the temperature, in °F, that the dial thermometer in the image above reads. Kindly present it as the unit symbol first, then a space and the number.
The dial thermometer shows °F -30
